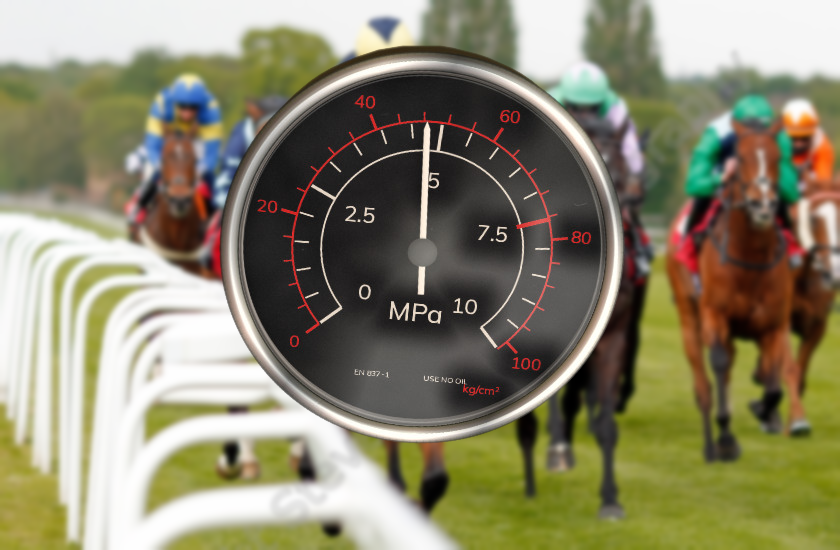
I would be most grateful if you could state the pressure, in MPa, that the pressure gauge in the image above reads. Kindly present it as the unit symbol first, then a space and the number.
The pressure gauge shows MPa 4.75
